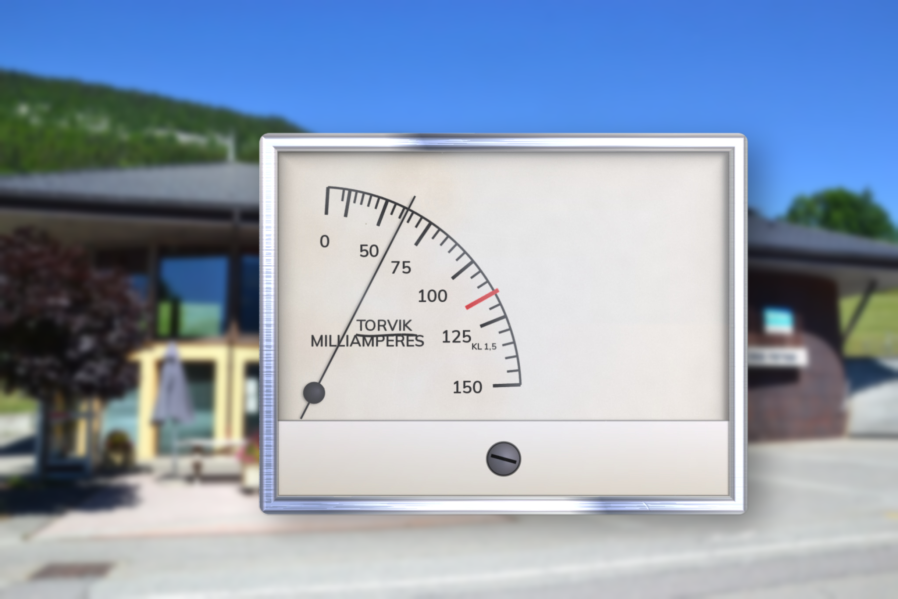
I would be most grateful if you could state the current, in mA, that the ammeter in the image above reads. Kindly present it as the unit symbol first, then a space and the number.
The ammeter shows mA 62.5
